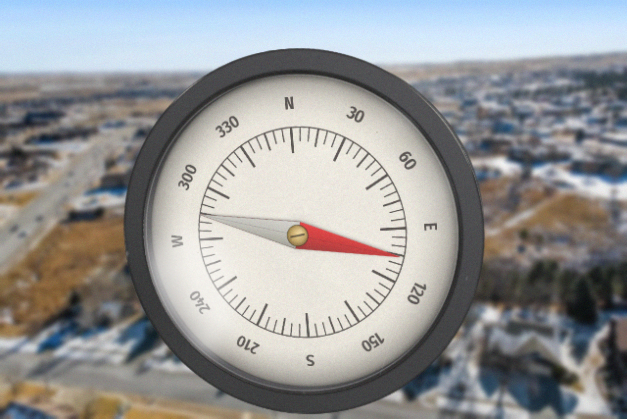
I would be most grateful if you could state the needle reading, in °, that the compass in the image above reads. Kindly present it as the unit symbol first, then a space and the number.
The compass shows ° 105
